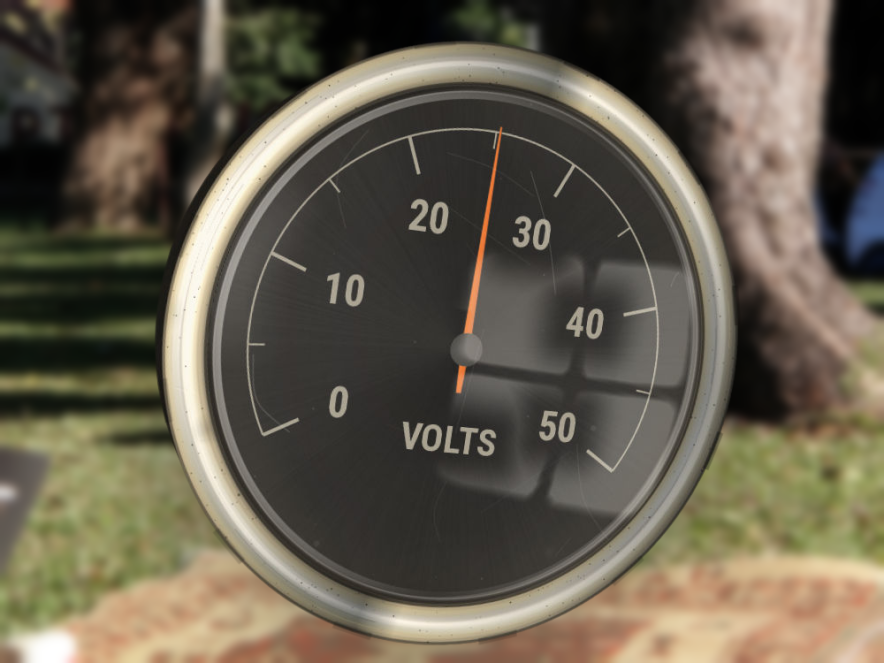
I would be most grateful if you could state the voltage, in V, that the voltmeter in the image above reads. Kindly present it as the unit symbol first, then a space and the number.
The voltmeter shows V 25
